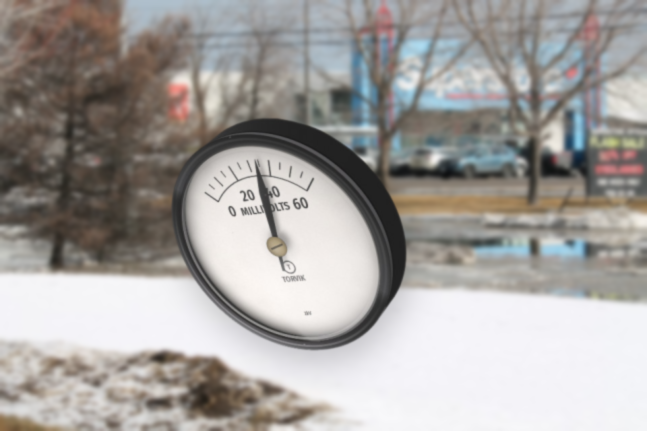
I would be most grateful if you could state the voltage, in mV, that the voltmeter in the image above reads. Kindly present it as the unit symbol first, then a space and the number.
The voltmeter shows mV 35
